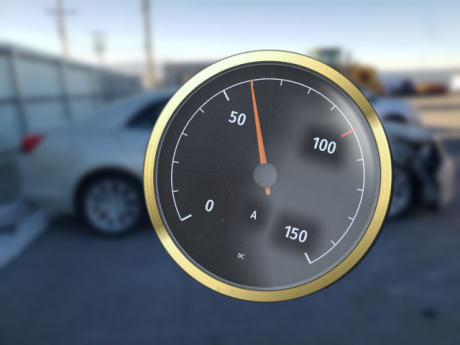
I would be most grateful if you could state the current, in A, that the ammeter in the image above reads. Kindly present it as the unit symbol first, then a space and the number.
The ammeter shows A 60
